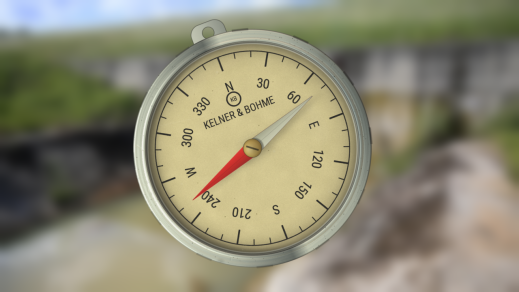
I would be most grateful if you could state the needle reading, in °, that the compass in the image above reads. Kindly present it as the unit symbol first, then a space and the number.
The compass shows ° 250
